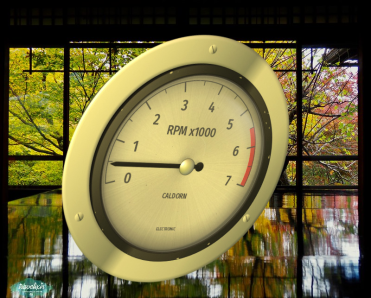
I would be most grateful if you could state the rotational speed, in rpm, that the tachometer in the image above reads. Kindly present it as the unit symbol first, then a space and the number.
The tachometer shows rpm 500
